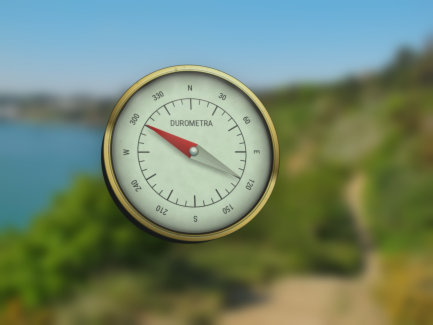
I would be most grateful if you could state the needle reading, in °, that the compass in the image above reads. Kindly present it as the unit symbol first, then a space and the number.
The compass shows ° 300
